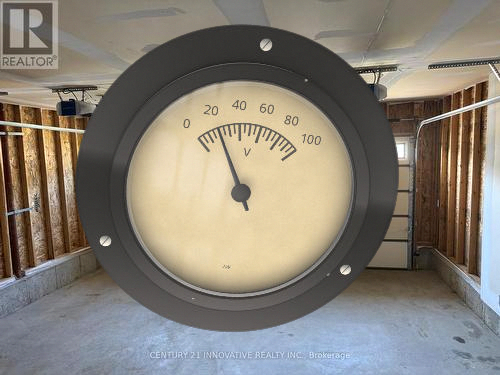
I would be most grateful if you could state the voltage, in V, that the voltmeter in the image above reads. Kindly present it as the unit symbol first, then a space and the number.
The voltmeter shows V 20
